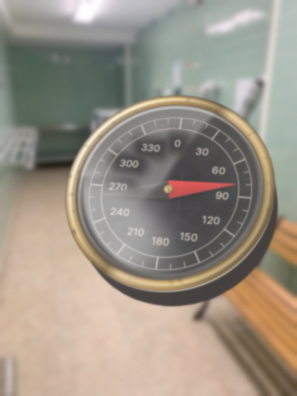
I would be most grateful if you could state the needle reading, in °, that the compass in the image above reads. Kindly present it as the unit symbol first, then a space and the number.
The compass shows ° 80
